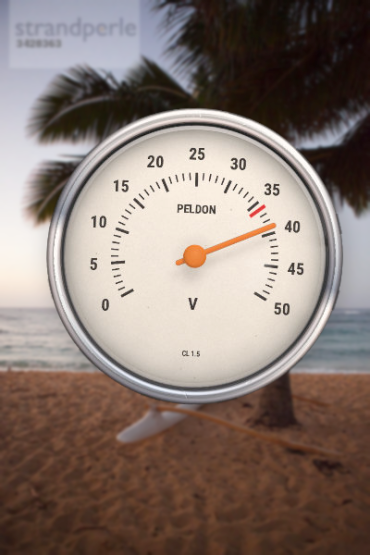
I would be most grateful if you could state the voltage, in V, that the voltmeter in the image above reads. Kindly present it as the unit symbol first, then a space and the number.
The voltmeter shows V 39
